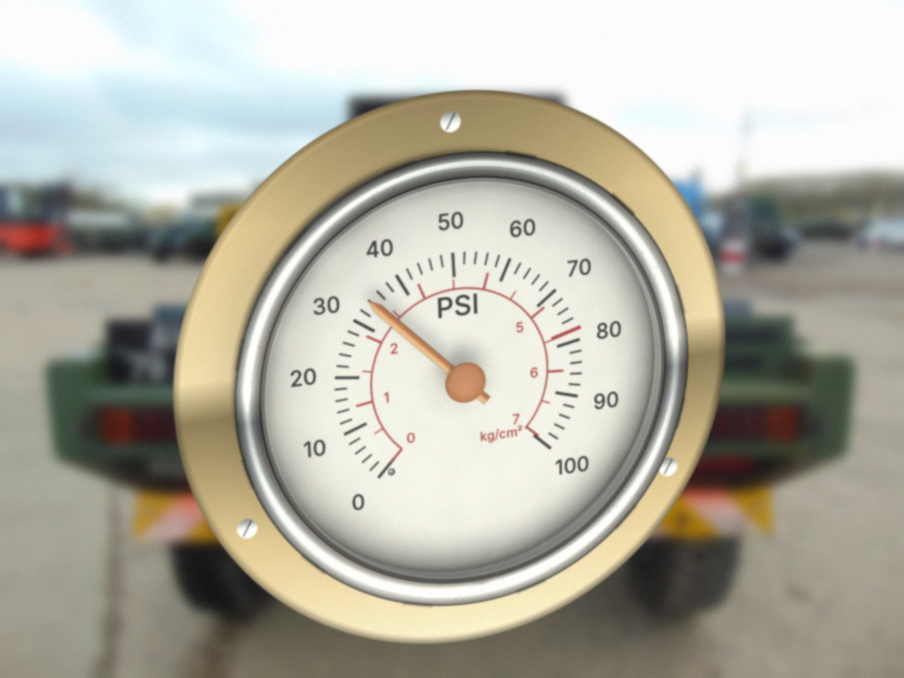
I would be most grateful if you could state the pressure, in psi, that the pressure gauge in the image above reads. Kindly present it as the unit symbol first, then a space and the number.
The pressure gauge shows psi 34
